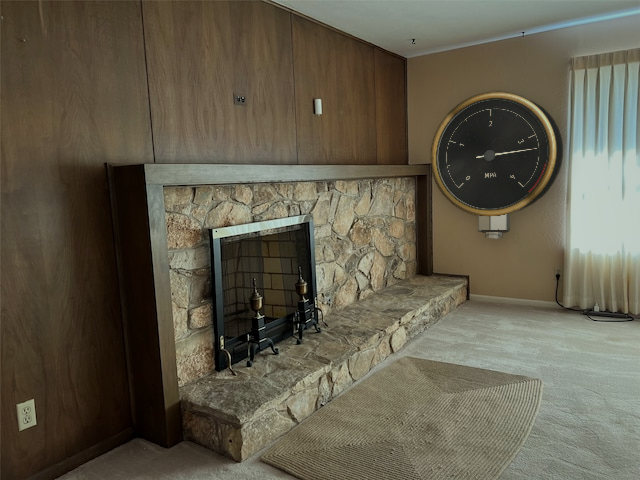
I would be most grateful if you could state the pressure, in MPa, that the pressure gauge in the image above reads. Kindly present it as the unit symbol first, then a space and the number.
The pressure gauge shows MPa 3.25
